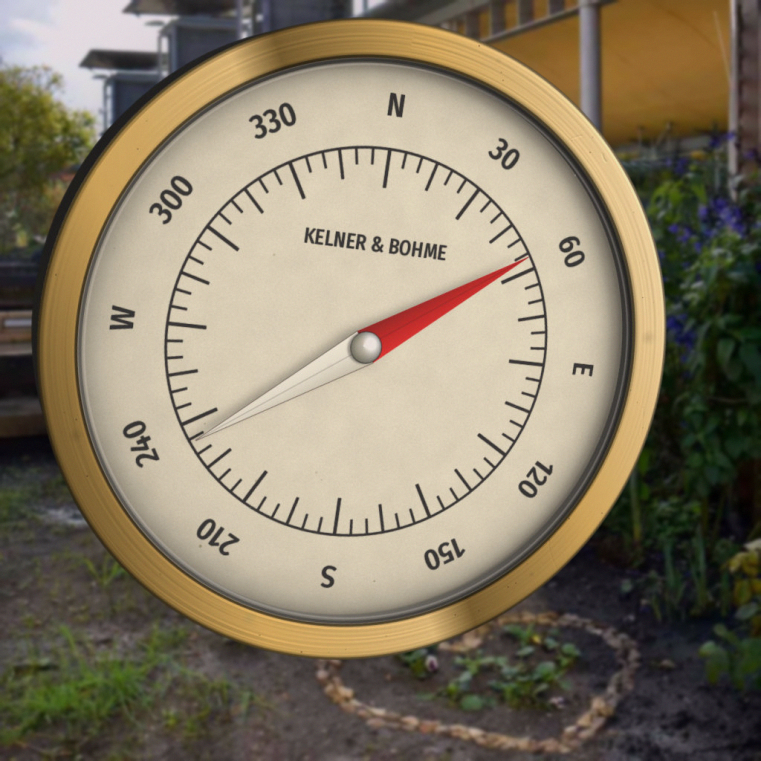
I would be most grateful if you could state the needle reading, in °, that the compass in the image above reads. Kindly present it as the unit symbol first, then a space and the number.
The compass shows ° 55
